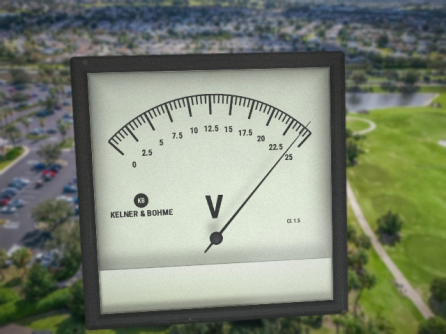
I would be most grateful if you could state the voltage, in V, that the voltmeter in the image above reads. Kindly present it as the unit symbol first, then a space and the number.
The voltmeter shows V 24
